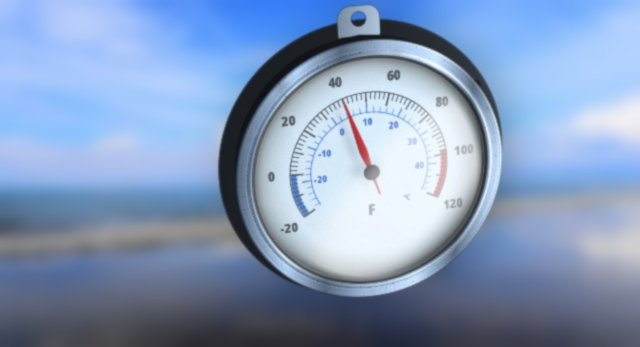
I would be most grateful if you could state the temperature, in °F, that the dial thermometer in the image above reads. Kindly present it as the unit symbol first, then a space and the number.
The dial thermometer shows °F 40
